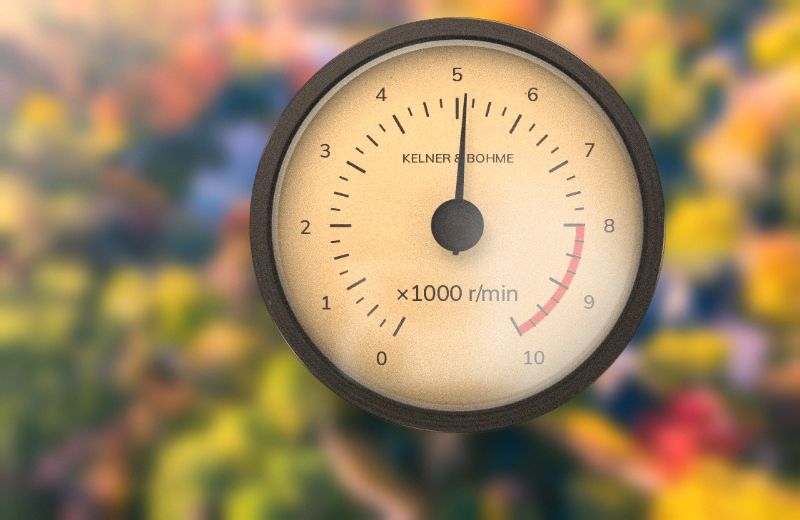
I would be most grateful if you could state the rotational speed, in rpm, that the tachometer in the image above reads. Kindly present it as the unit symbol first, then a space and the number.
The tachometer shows rpm 5125
